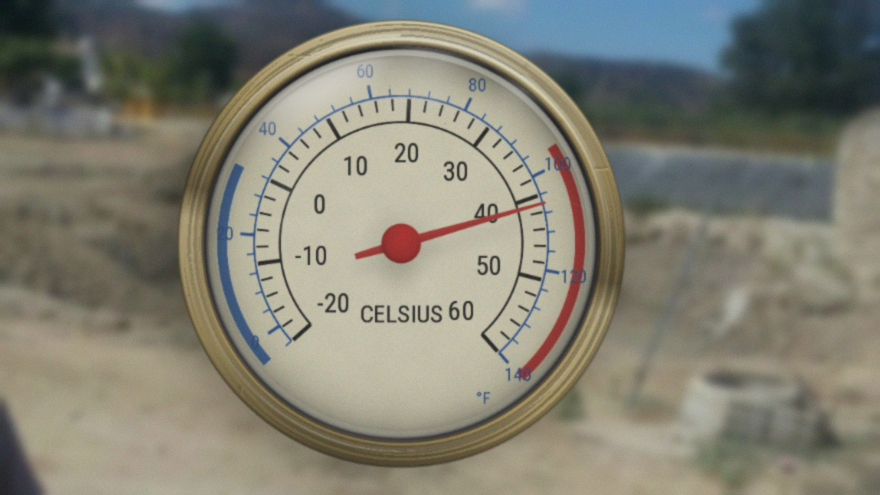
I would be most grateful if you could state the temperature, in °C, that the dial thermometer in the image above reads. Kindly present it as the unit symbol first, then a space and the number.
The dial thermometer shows °C 41
